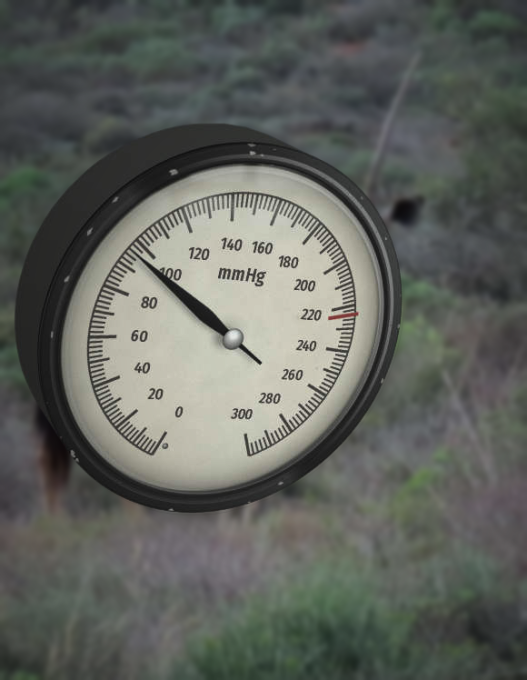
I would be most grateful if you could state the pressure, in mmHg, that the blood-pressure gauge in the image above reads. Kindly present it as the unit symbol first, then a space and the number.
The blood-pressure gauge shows mmHg 96
